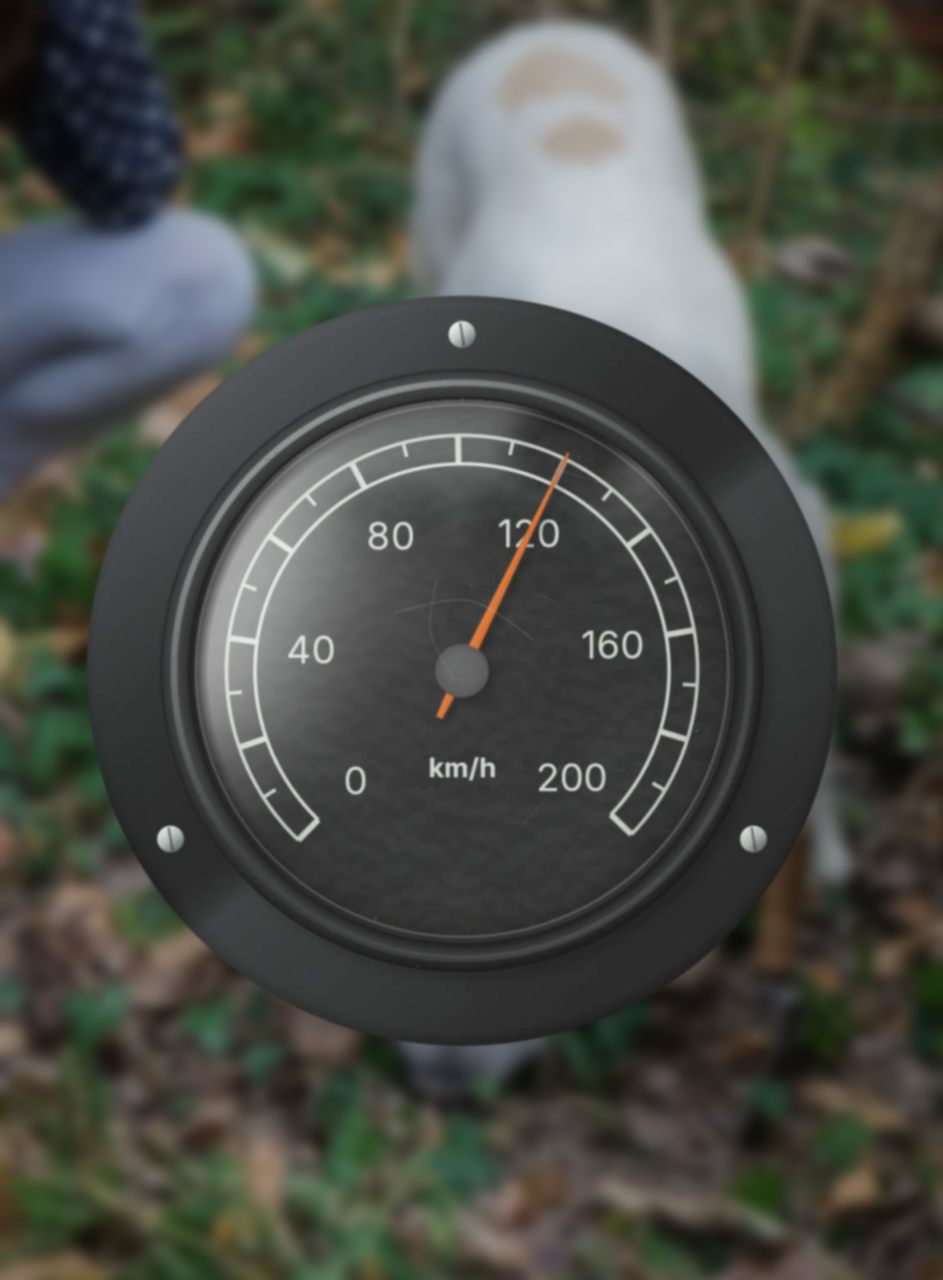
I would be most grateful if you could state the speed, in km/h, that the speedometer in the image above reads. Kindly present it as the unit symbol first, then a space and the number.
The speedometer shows km/h 120
